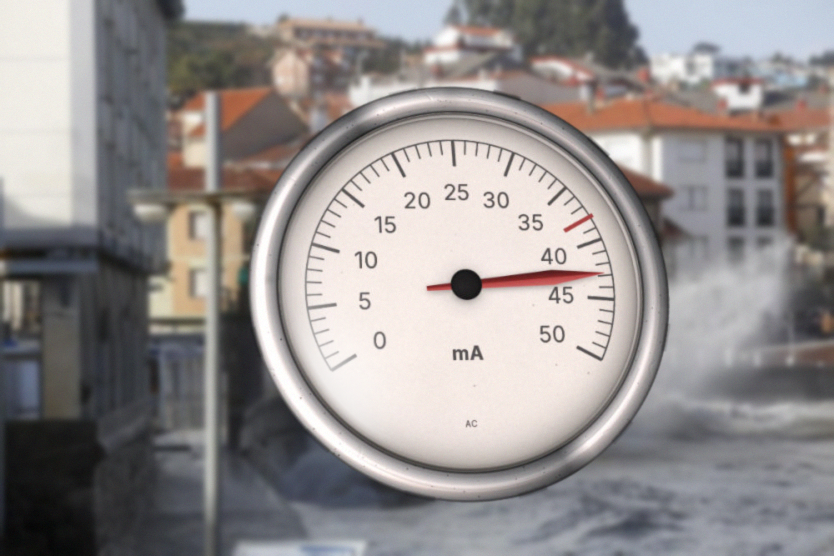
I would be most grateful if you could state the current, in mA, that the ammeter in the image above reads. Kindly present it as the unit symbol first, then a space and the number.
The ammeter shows mA 43
